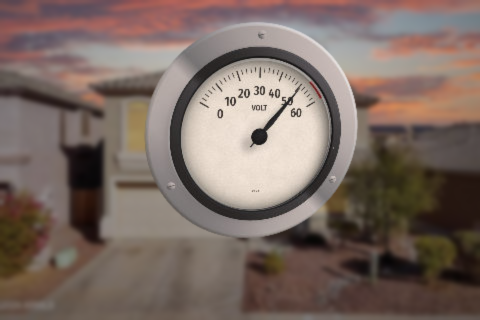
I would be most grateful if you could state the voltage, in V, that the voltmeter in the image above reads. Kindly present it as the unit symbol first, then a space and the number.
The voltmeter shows V 50
